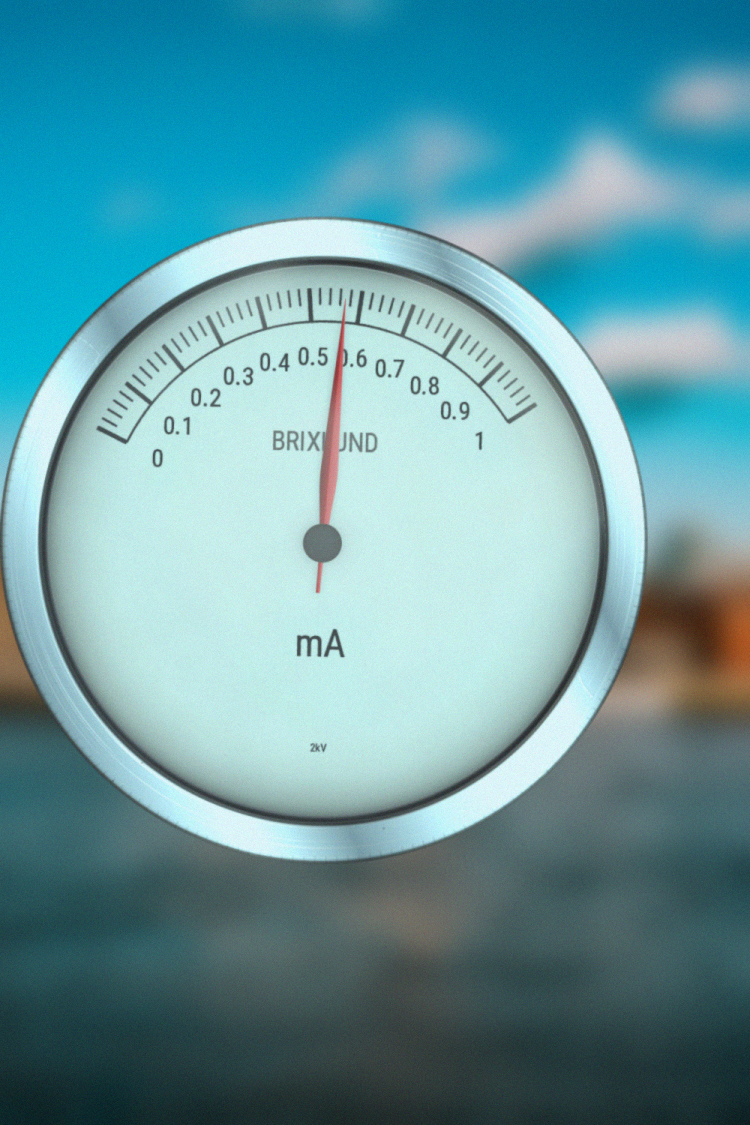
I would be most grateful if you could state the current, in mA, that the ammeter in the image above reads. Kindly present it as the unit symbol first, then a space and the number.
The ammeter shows mA 0.57
